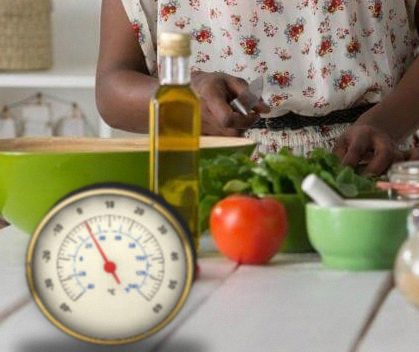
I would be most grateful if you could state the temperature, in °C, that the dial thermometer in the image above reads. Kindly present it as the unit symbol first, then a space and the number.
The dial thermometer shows °C 0
